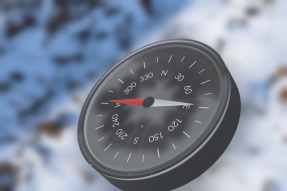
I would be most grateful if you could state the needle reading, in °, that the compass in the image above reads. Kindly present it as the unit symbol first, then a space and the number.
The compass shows ° 270
